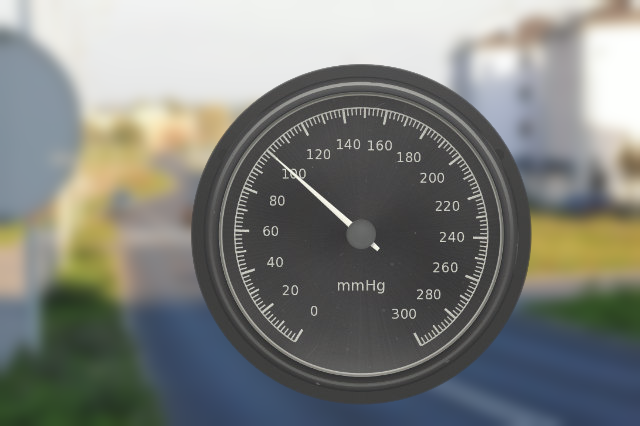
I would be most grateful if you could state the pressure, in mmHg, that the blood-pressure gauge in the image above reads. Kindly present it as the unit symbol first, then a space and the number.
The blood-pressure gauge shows mmHg 100
